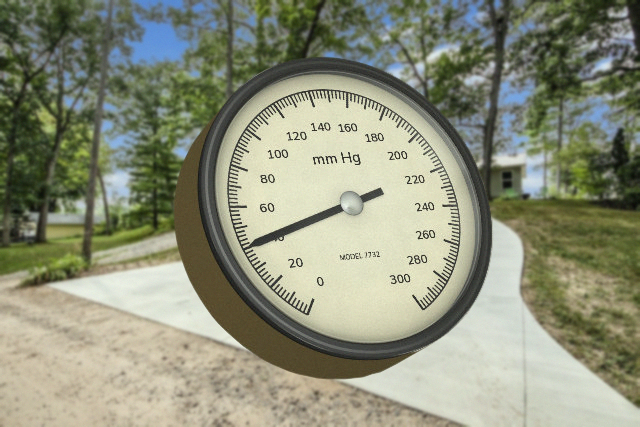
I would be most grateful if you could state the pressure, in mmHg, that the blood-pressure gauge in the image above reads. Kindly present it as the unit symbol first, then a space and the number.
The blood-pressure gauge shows mmHg 40
